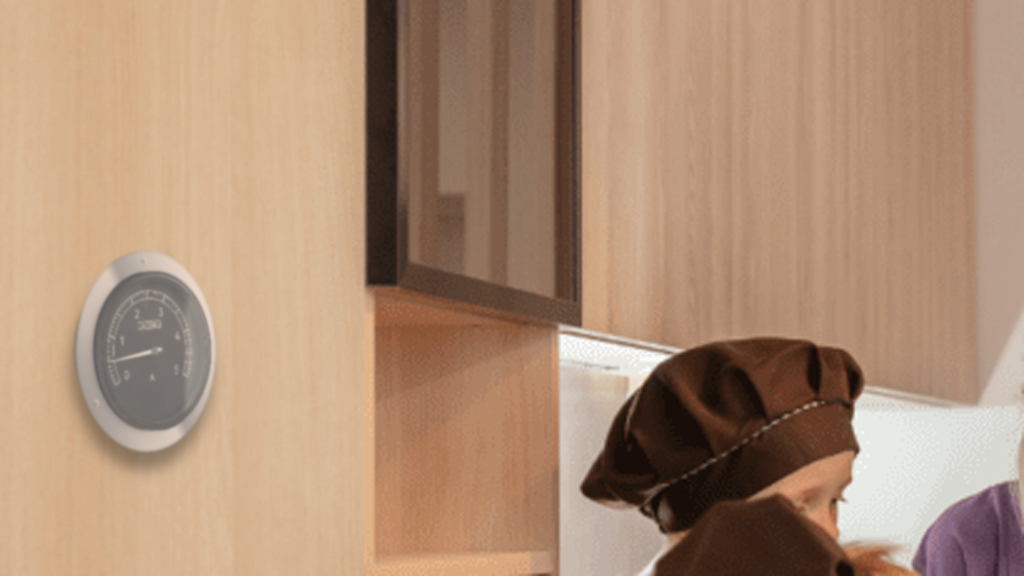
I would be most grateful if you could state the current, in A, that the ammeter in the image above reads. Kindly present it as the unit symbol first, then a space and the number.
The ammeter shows A 0.5
